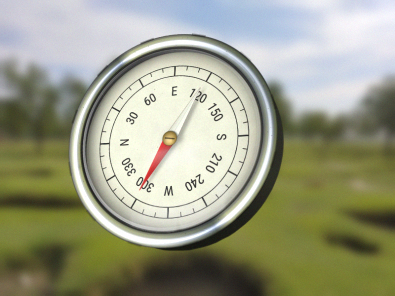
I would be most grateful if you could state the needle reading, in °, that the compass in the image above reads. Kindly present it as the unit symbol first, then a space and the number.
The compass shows ° 300
